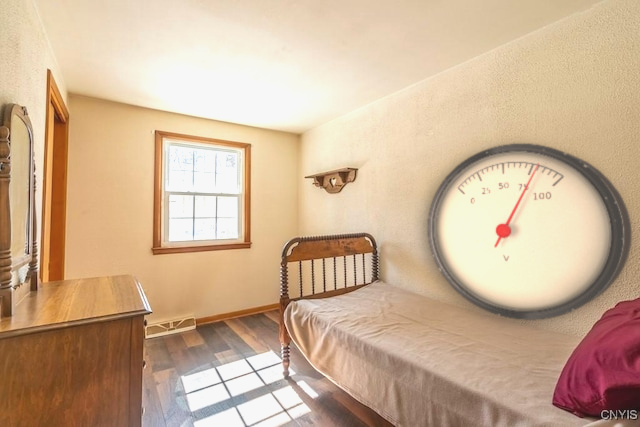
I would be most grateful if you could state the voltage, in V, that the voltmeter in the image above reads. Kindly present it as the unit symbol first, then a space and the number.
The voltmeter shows V 80
